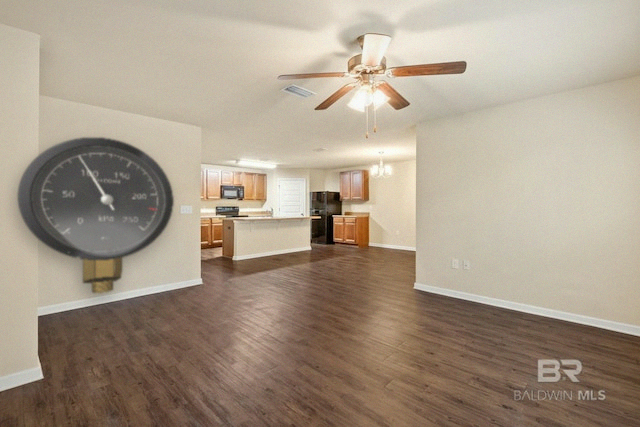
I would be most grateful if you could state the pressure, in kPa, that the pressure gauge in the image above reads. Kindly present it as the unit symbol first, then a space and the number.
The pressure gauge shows kPa 100
